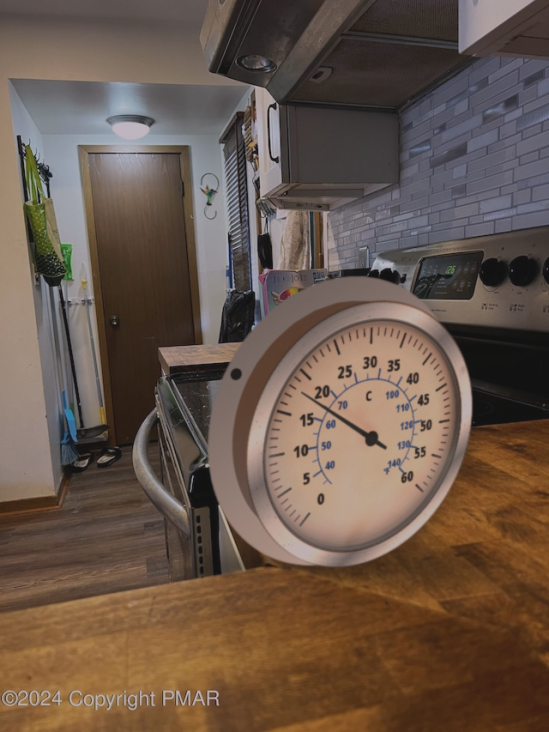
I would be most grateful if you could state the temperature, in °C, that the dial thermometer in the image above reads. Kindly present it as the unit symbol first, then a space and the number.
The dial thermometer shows °C 18
